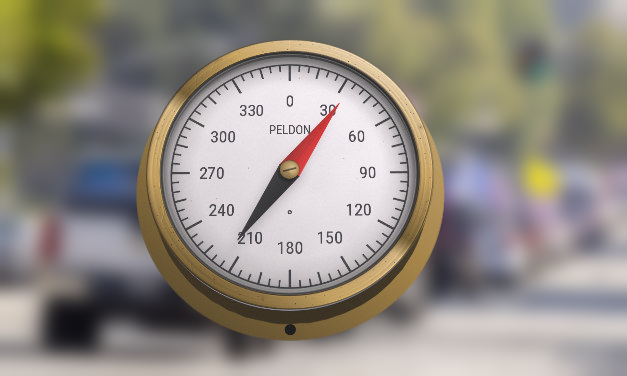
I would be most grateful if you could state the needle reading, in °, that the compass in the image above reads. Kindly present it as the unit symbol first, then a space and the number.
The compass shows ° 35
